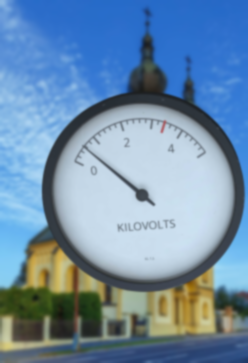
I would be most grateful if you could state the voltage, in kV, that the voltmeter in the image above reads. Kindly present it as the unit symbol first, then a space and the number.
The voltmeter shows kV 0.6
